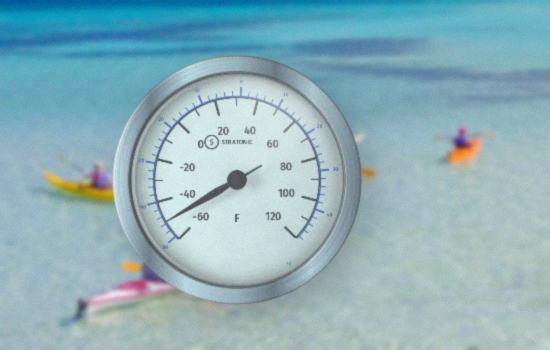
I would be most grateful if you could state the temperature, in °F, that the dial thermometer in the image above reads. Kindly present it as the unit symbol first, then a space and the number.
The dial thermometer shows °F -50
